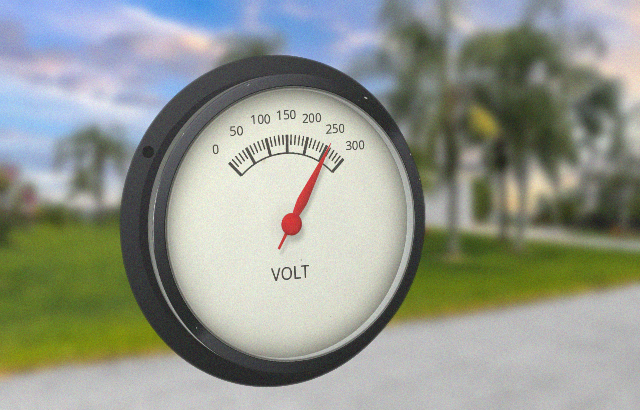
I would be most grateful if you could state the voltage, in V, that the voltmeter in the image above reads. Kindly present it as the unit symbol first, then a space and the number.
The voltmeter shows V 250
